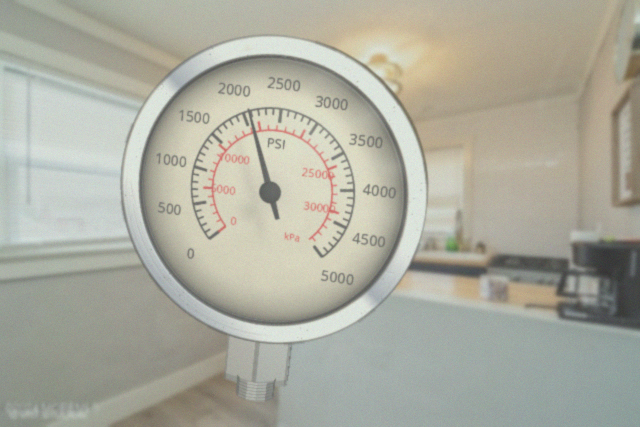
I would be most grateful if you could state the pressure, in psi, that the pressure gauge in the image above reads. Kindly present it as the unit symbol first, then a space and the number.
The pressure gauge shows psi 2100
